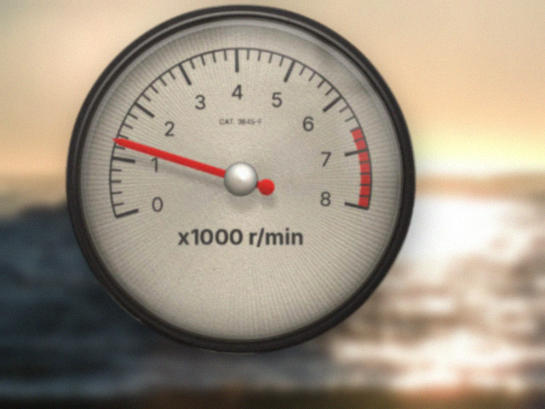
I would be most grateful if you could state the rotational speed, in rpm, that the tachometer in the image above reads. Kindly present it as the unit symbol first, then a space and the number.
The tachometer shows rpm 1300
